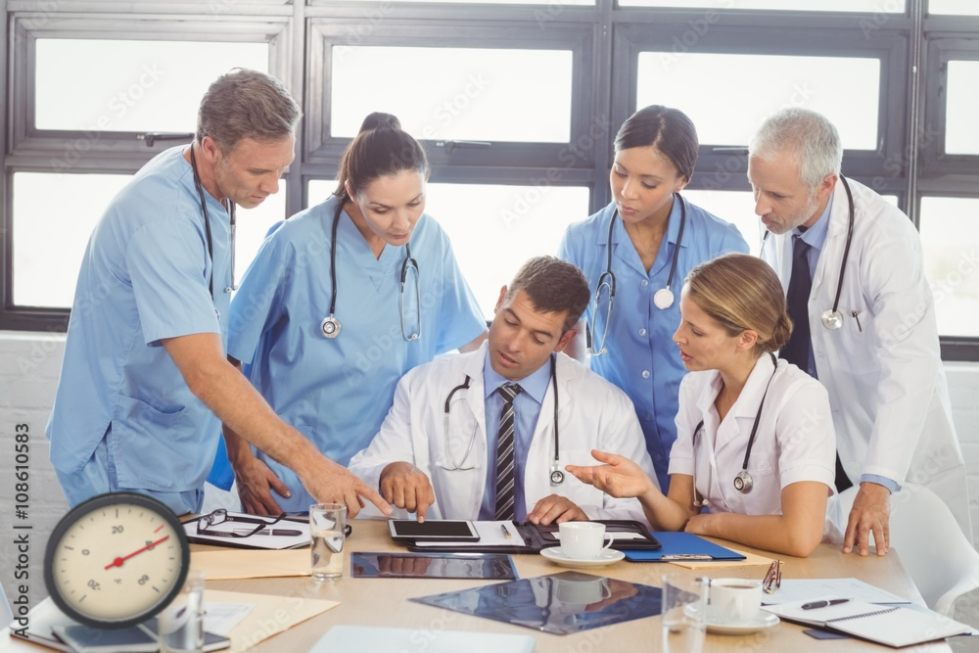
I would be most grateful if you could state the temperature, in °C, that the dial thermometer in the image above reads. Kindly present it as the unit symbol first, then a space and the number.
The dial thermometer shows °C 40
